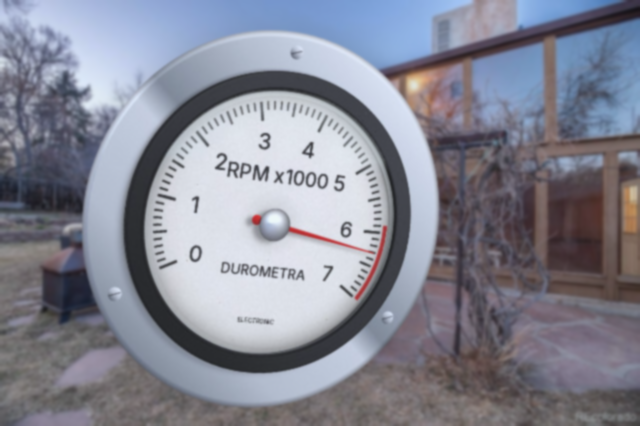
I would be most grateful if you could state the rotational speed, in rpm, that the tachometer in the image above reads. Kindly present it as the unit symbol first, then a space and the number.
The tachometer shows rpm 6300
